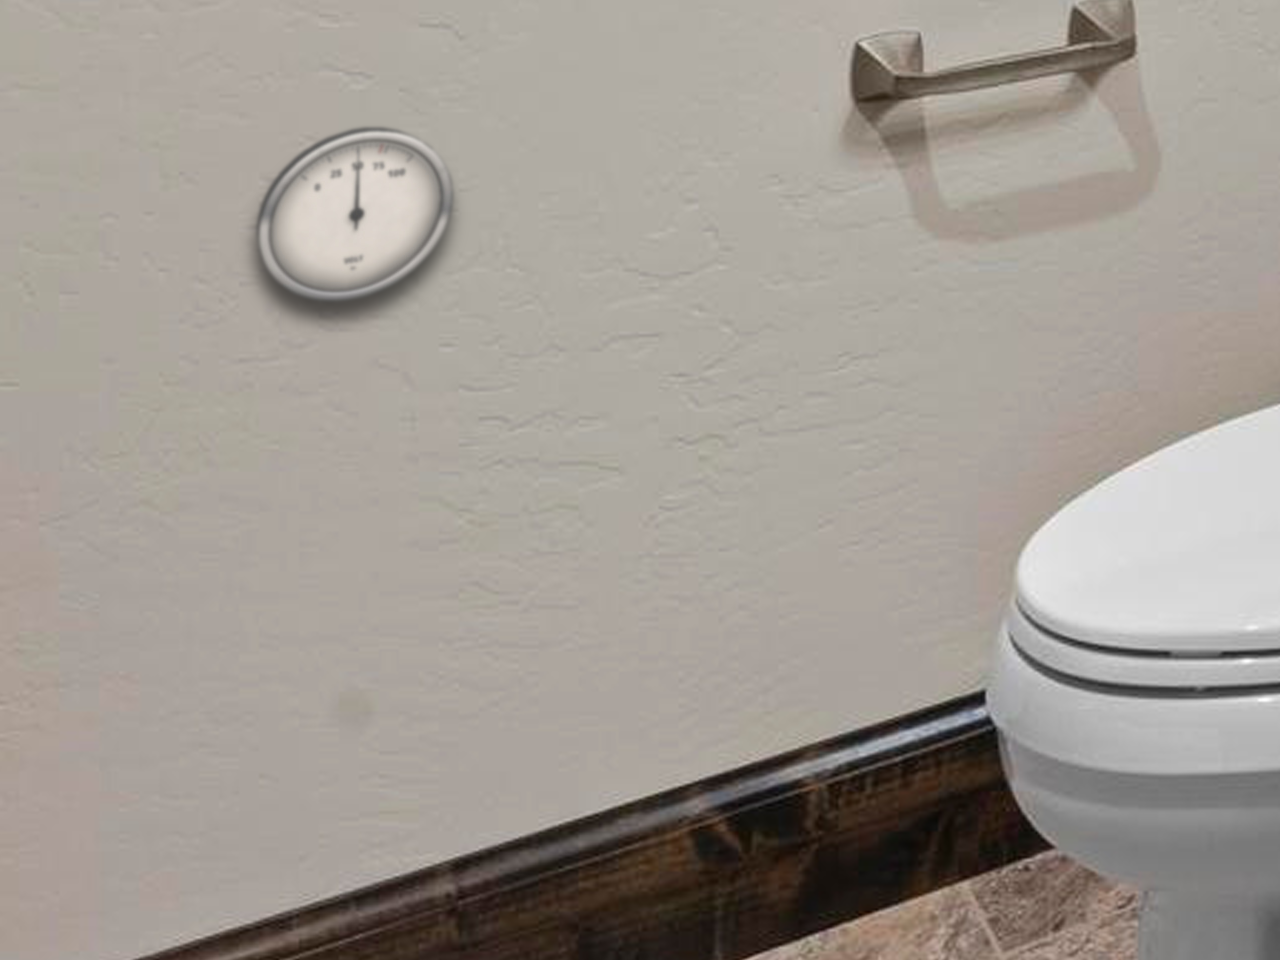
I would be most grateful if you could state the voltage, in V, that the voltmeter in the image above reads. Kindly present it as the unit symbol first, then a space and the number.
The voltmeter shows V 50
